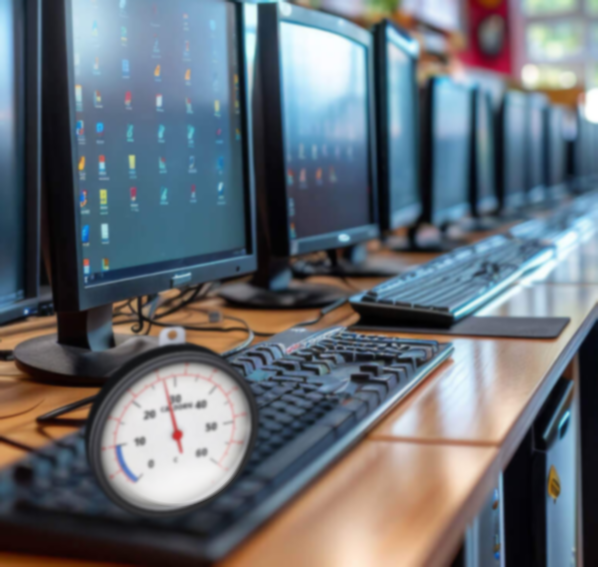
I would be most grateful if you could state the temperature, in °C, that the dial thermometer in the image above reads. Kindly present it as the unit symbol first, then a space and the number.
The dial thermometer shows °C 27.5
